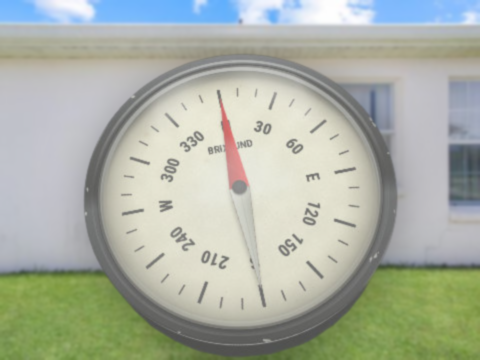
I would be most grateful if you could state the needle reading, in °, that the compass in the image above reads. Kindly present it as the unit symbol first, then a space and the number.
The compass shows ° 0
